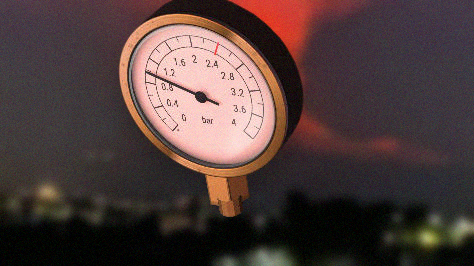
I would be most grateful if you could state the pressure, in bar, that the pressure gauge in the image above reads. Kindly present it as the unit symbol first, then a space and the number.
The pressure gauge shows bar 1
